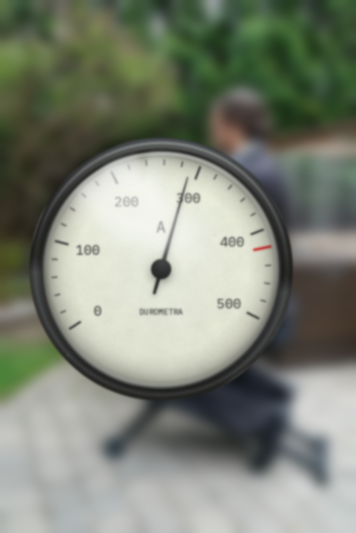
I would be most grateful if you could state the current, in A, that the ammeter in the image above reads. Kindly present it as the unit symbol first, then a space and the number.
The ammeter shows A 290
